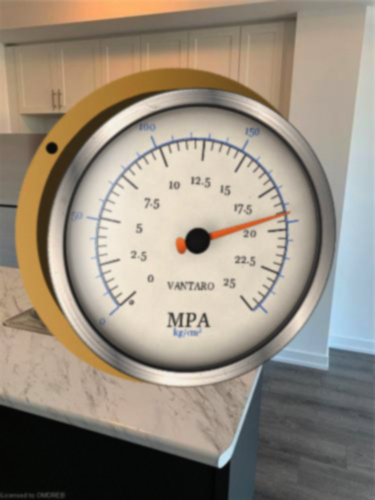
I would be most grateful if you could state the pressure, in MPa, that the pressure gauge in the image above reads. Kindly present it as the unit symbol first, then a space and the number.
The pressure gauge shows MPa 19
